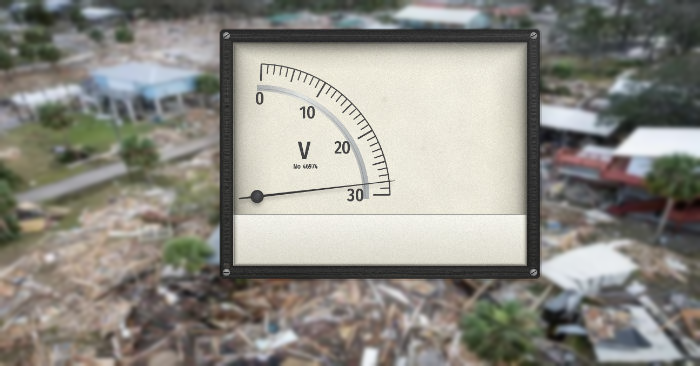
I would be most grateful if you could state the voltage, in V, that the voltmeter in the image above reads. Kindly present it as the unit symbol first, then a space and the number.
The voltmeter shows V 28
